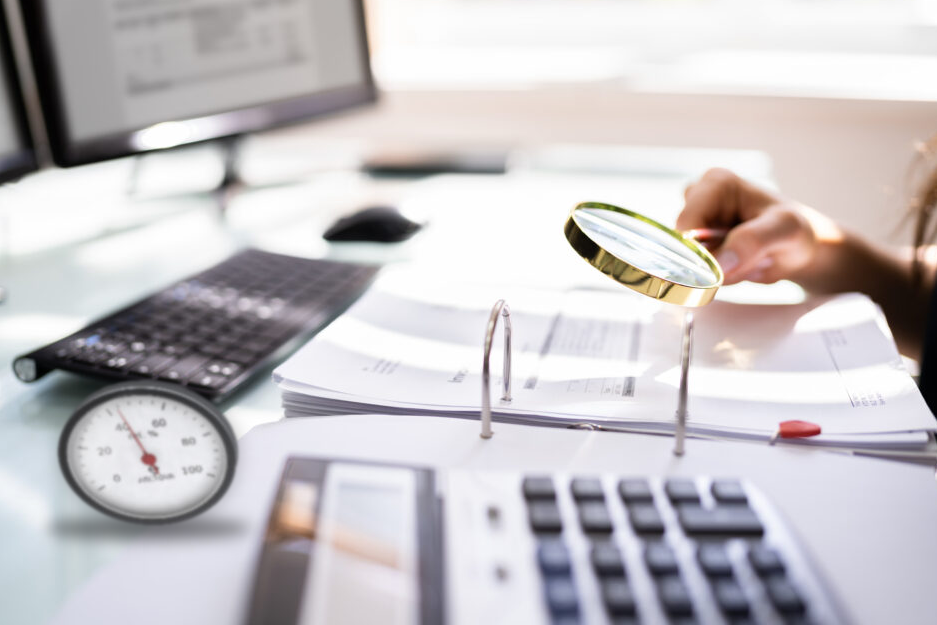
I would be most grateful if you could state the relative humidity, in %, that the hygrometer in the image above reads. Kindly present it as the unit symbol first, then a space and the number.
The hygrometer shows % 44
